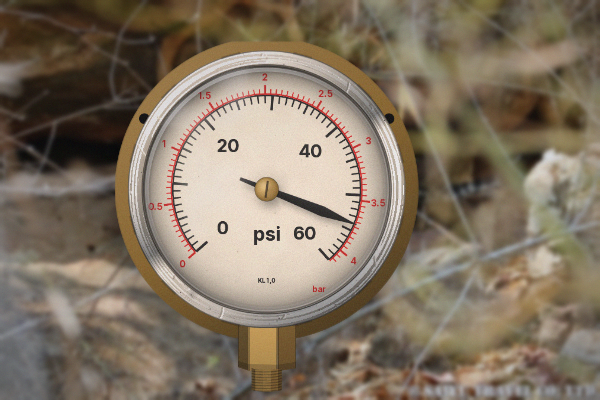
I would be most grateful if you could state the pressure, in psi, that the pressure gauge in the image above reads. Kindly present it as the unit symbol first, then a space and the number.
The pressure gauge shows psi 54
